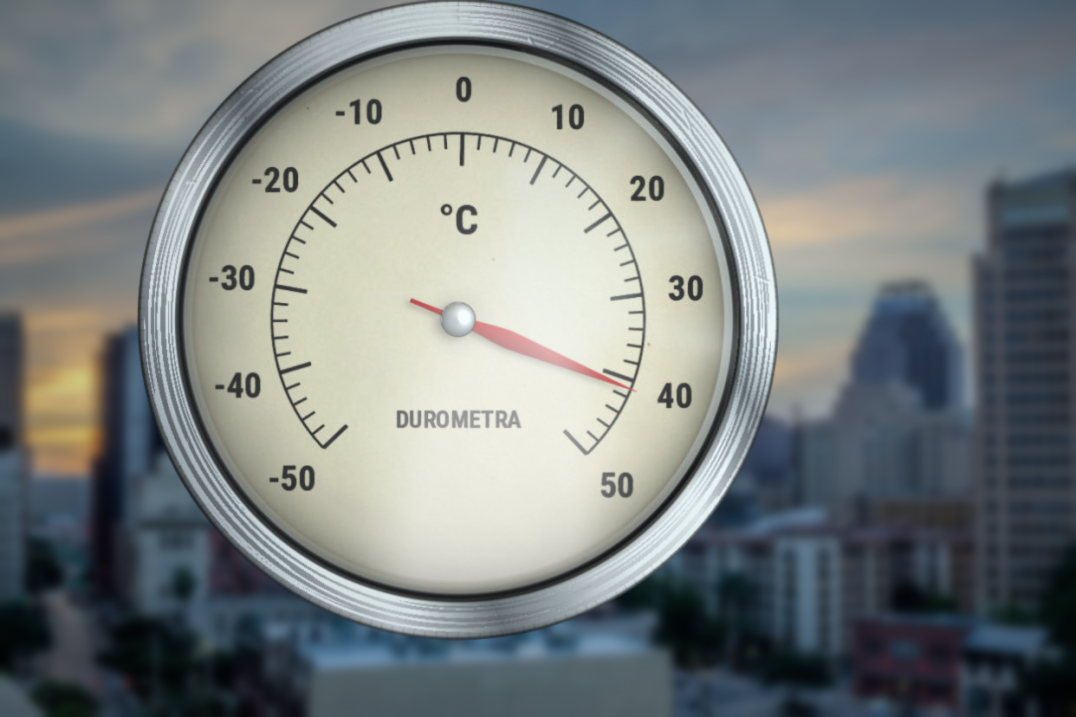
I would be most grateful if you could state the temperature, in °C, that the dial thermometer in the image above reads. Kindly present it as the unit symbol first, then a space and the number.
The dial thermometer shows °C 41
